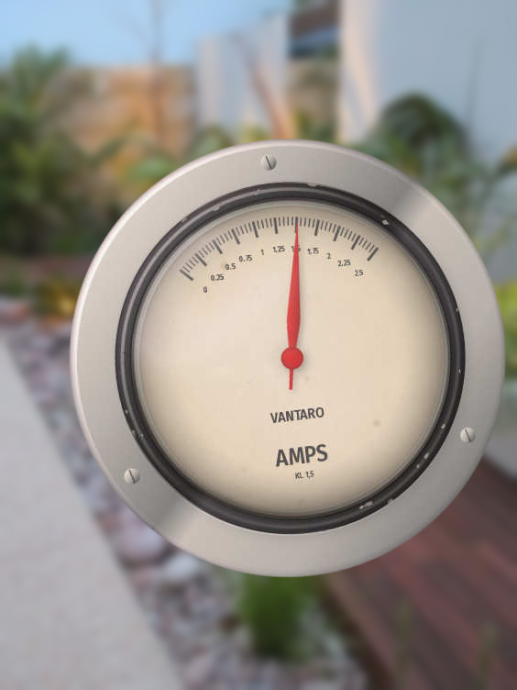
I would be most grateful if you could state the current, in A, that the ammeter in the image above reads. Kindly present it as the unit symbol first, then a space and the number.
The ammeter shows A 1.5
